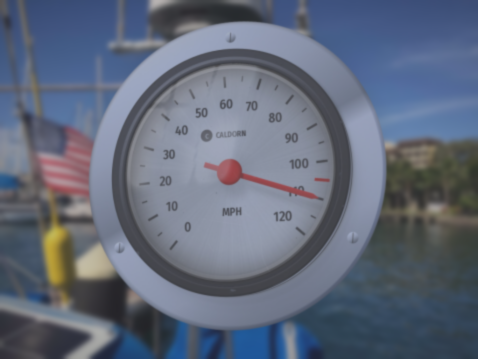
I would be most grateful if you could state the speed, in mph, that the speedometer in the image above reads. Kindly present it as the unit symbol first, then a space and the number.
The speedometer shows mph 110
